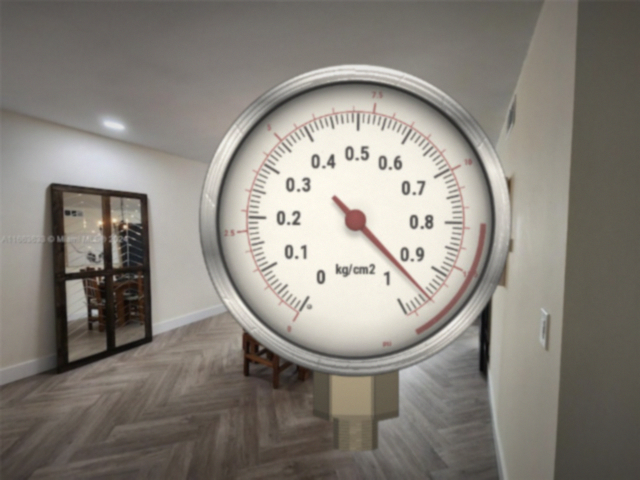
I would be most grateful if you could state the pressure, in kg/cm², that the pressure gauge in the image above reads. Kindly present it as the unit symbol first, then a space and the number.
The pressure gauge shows kg/cm² 0.95
